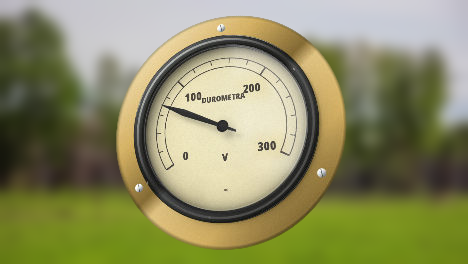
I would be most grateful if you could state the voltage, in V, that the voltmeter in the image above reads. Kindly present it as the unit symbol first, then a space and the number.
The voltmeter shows V 70
